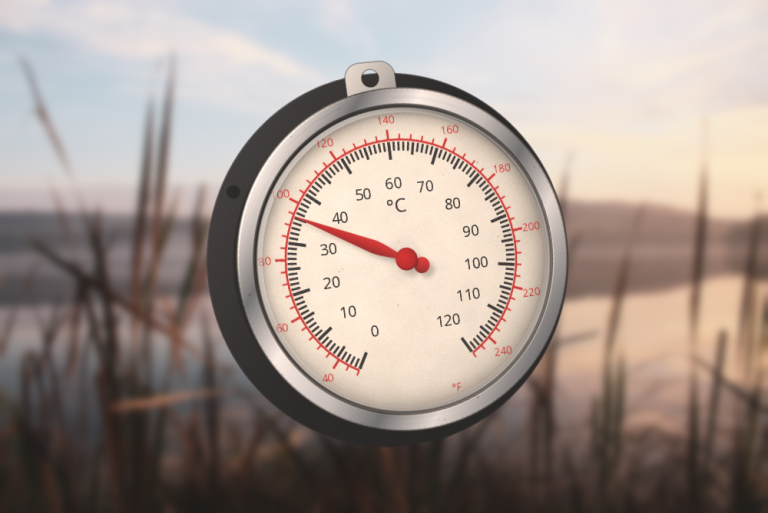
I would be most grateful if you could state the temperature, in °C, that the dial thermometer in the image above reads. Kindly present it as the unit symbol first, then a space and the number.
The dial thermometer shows °C 35
